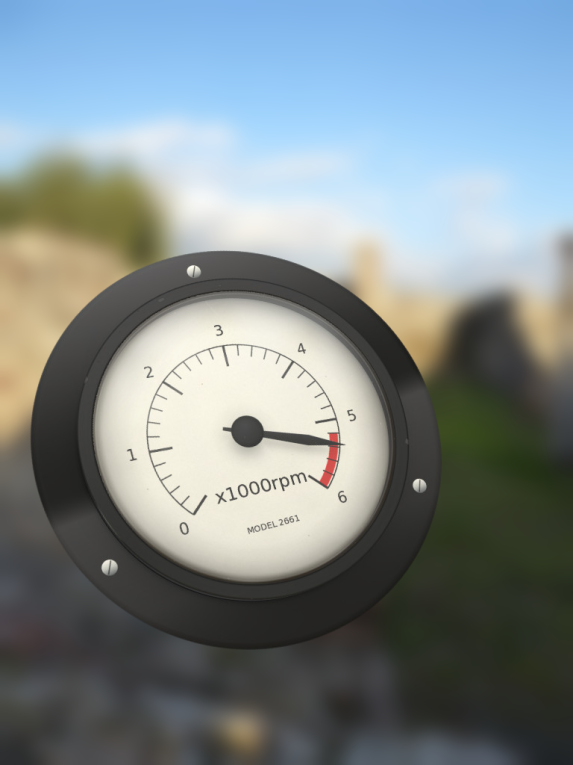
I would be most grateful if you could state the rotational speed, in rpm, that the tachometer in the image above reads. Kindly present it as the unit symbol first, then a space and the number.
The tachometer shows rpm 5400
